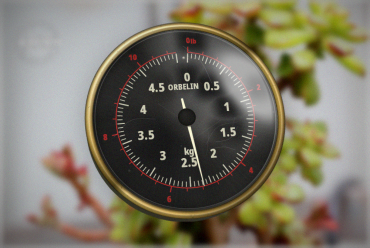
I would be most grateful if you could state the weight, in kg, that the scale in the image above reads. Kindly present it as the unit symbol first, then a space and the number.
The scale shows kg 2.35
